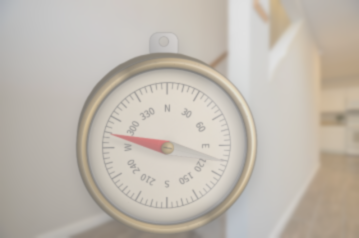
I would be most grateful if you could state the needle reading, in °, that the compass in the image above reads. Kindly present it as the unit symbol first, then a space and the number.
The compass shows ° 285
